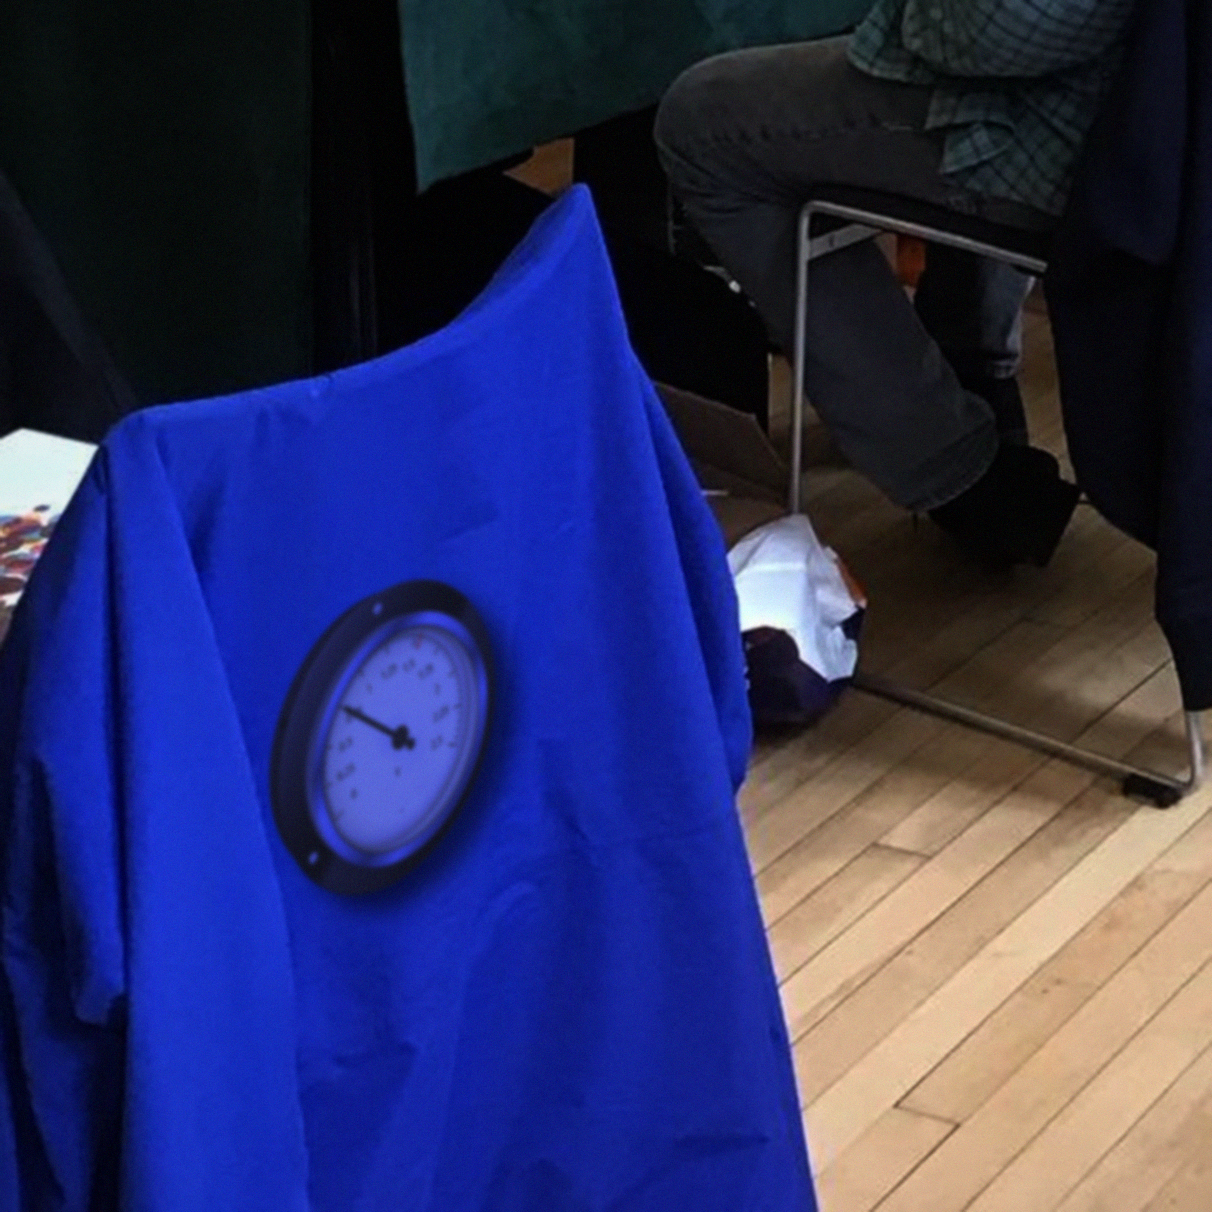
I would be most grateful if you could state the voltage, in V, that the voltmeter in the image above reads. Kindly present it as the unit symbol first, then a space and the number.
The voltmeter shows V 0.75
